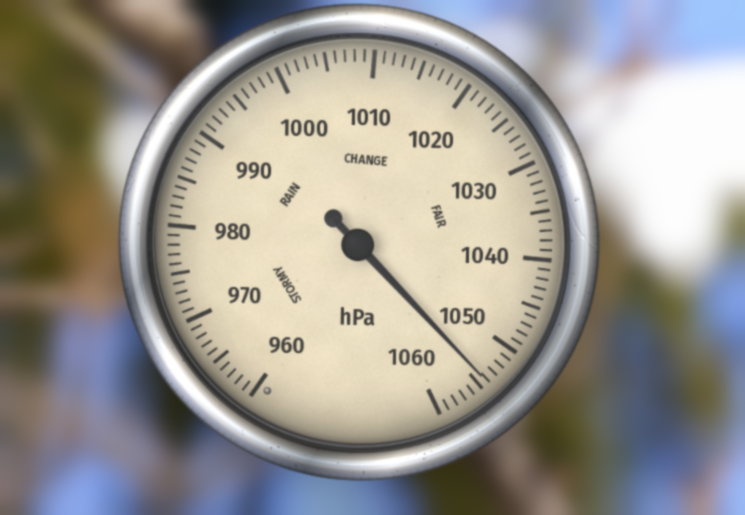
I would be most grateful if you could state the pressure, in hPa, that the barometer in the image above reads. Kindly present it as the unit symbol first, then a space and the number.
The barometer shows hPa 1054
